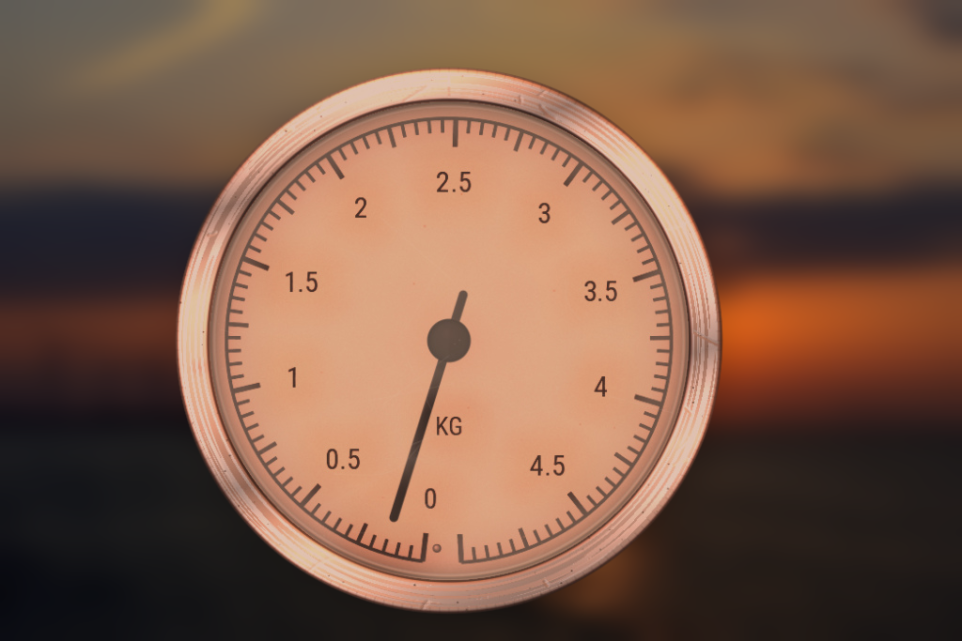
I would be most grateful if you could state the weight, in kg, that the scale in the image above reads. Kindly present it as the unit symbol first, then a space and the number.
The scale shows kg 0.15
